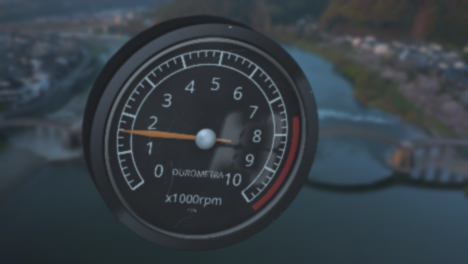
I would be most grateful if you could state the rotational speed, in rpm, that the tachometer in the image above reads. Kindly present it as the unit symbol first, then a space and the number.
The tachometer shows rpm 1600
